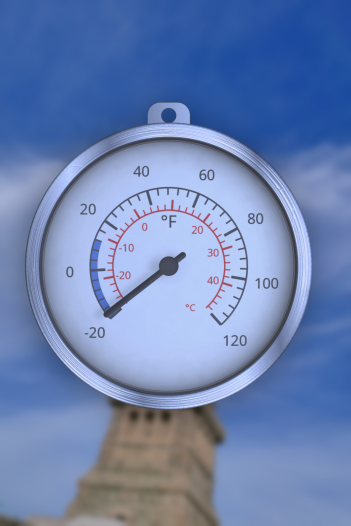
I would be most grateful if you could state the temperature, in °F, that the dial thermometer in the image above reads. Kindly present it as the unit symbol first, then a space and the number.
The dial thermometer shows °F -18
